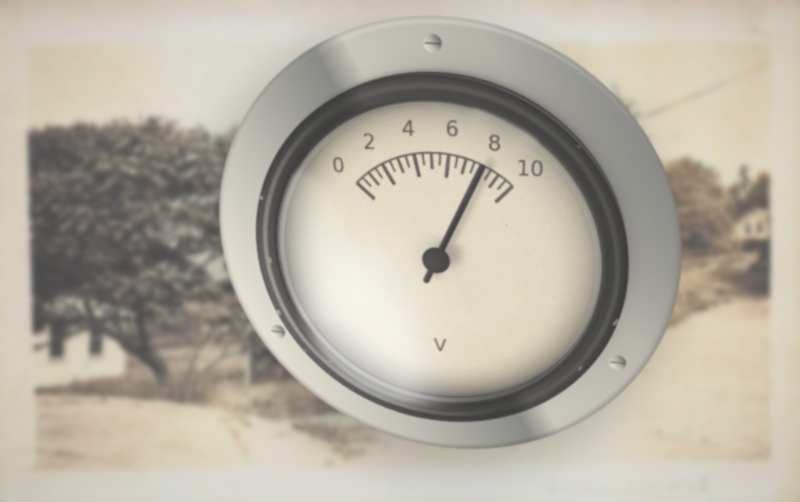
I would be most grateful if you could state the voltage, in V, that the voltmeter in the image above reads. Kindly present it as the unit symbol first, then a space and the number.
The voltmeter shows V 8
